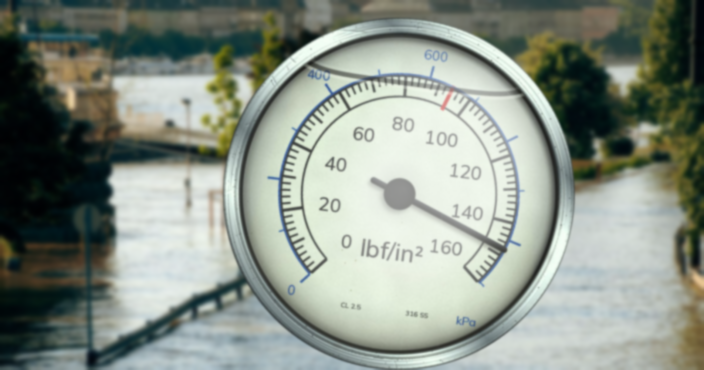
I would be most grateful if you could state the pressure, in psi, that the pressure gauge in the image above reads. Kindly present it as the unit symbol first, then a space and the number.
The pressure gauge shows psi 148
